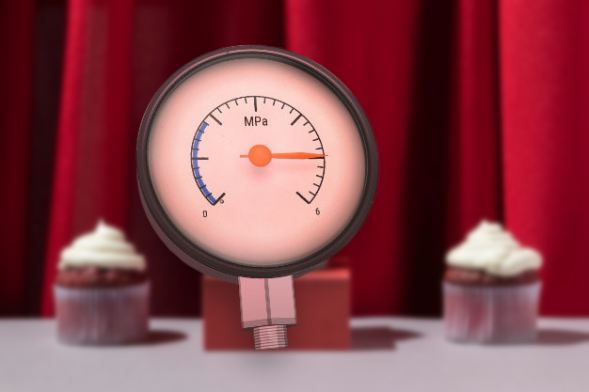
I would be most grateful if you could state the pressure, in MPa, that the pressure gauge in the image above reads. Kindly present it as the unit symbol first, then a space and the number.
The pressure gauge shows MPa 5
